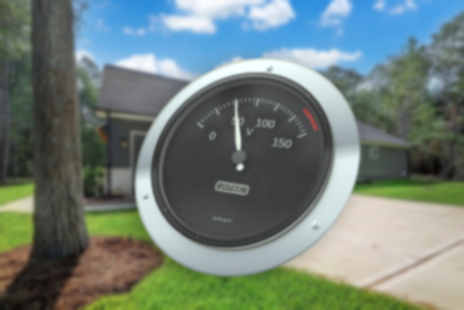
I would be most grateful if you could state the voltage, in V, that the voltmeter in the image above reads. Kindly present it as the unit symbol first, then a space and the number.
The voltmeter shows V 50
